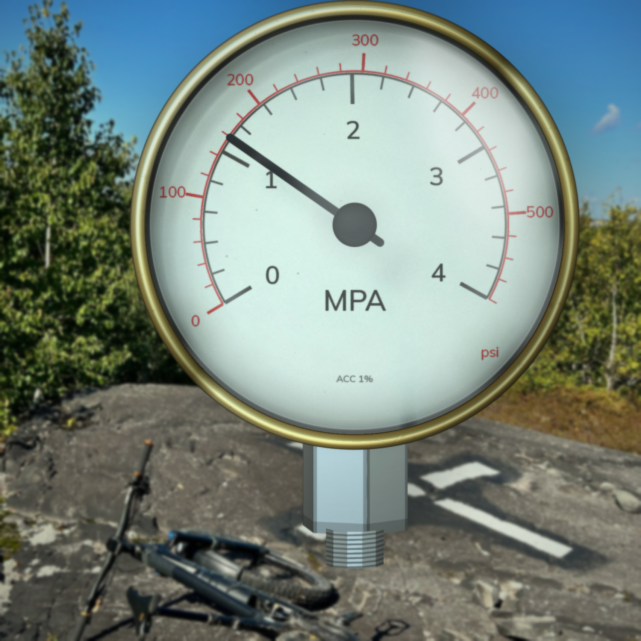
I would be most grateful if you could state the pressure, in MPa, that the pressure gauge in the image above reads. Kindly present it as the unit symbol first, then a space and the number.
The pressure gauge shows MPa 1.1
